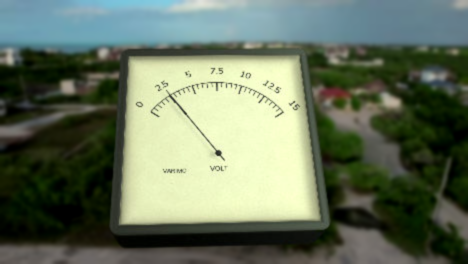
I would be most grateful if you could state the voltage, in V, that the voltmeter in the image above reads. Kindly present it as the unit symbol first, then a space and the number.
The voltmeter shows V 2.5
